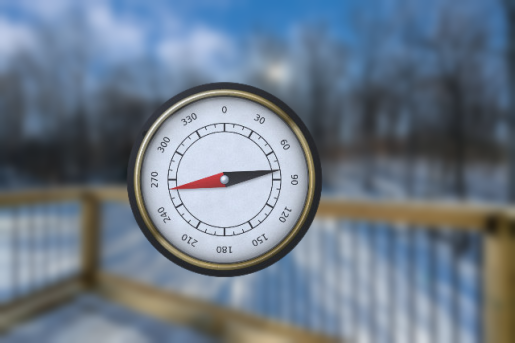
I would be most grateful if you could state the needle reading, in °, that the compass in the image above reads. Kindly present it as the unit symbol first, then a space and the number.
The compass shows ° 260
